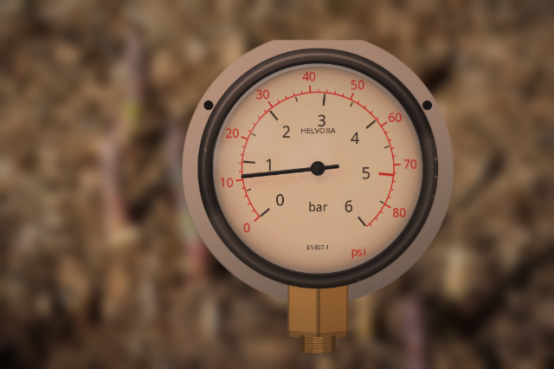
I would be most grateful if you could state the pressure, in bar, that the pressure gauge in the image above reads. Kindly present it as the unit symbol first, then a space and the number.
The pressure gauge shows bar 0.75
